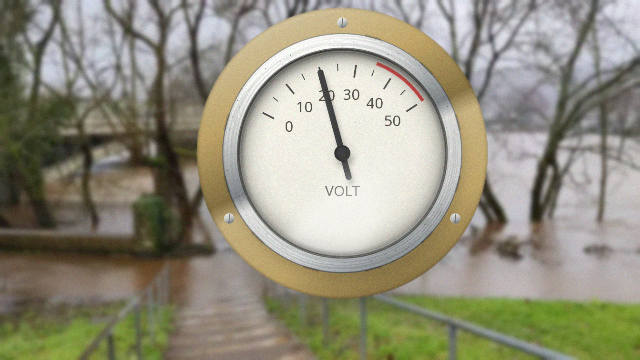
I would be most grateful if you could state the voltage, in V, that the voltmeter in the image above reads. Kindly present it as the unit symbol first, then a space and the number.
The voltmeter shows V 20
